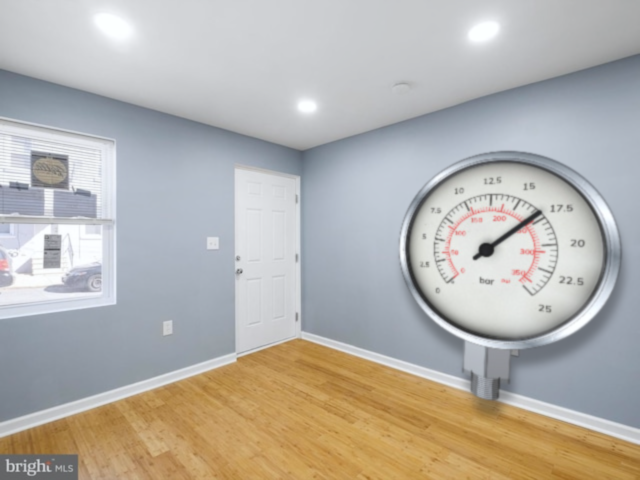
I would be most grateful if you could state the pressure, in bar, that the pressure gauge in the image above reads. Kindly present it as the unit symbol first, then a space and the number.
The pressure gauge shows bar 17
